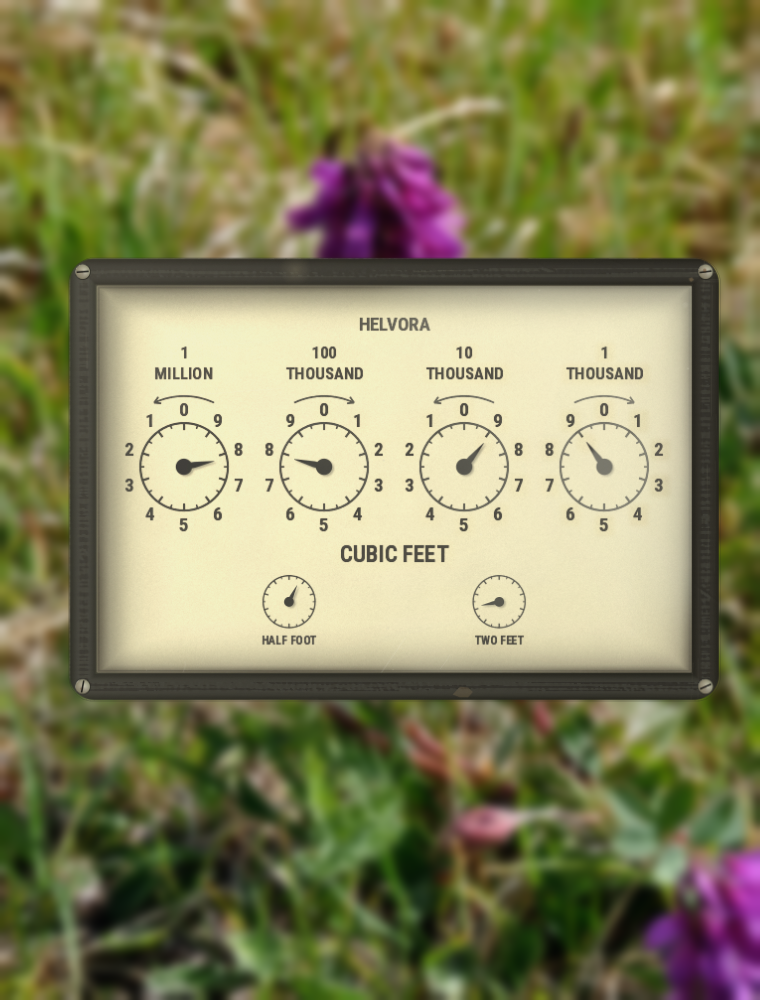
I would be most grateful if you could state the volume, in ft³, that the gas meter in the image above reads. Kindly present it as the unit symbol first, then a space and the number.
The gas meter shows ft³ 778900
